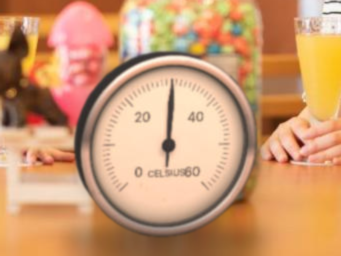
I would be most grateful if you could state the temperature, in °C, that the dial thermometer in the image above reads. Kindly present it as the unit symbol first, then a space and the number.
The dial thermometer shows °C 30
